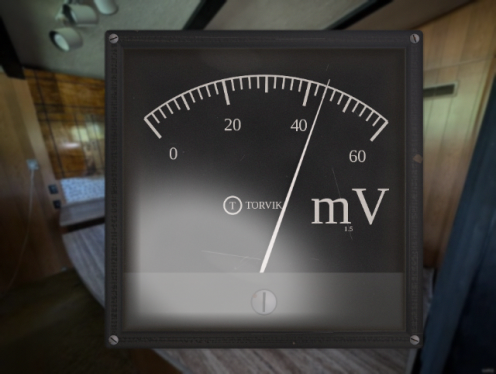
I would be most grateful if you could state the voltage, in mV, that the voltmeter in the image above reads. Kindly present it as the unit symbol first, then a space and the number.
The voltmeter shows mV 44
